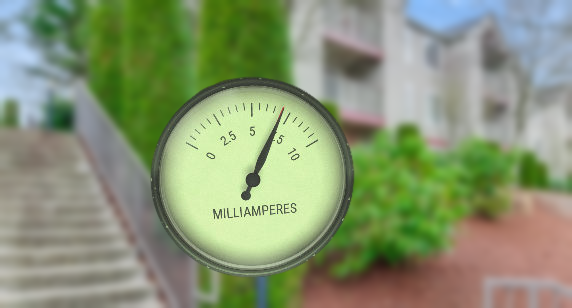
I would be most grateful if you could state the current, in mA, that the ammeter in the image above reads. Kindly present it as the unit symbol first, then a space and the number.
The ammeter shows mA 7
